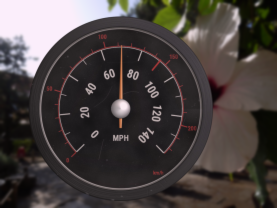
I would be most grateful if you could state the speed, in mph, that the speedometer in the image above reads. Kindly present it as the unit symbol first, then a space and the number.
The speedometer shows mph 70
